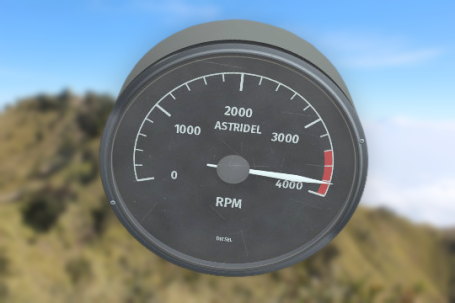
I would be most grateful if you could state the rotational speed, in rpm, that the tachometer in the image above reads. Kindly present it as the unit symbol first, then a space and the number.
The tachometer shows rpm 3800
